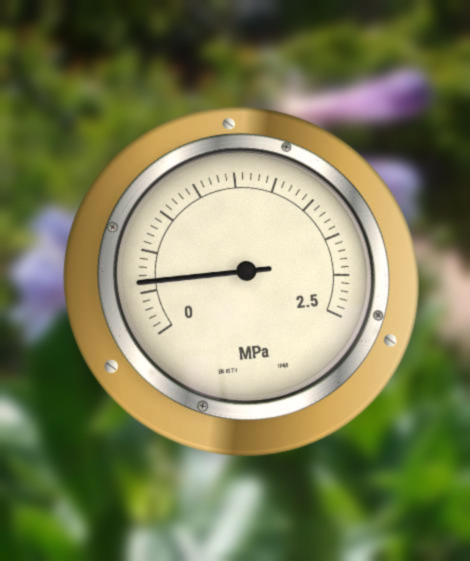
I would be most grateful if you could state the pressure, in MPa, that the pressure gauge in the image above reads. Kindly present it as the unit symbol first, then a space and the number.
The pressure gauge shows MPa 0.3
